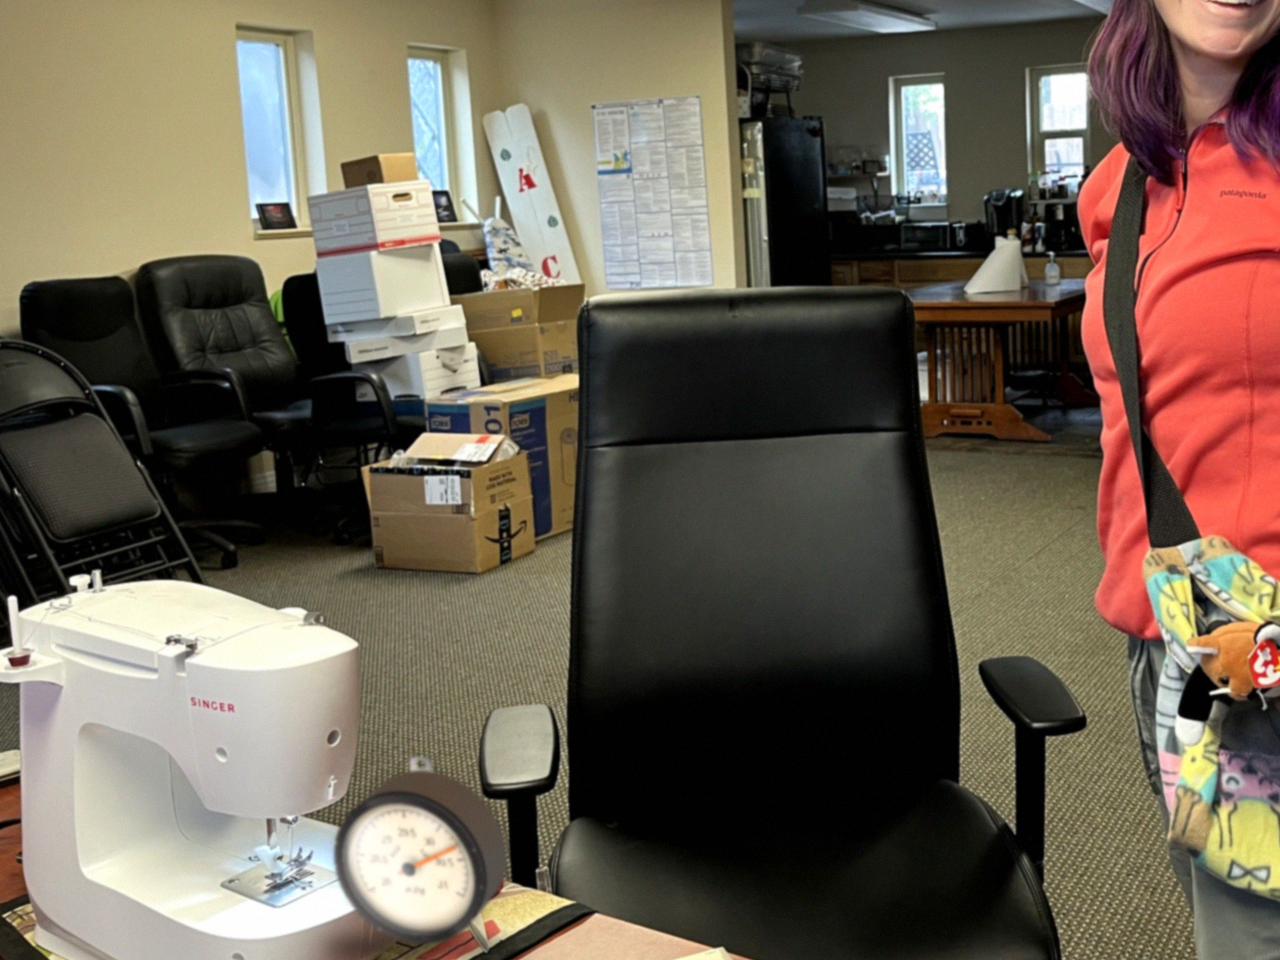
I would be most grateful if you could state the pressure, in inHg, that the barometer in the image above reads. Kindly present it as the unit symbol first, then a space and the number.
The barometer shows inHg 30.3
